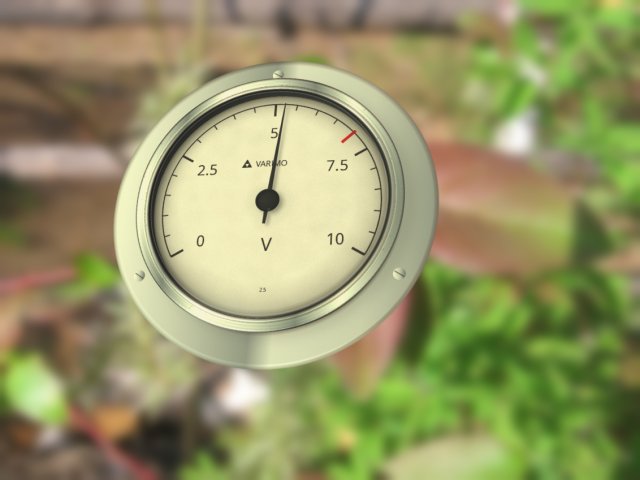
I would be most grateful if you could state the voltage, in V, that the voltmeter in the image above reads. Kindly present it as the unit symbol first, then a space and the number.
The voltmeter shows V 5.25
